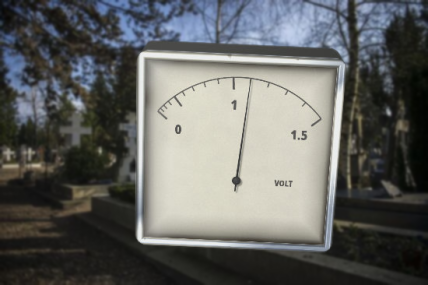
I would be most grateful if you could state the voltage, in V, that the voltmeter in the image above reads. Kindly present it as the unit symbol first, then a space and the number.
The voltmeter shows V 1.1
